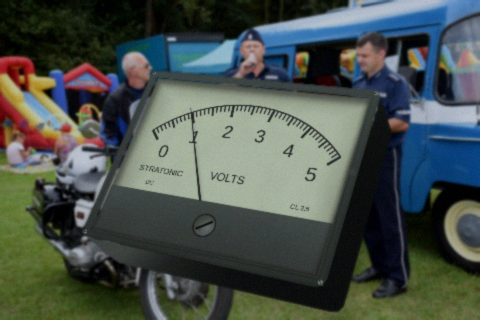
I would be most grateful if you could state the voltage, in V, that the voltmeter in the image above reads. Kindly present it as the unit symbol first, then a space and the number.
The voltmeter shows V 1
